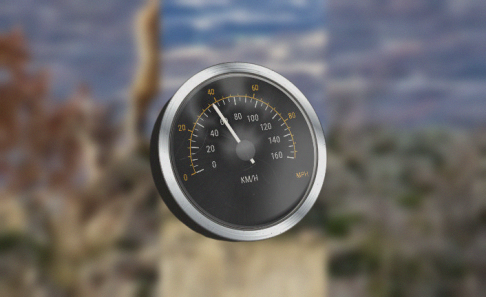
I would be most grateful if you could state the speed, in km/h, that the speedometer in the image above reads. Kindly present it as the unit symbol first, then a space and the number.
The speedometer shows km/h 60
